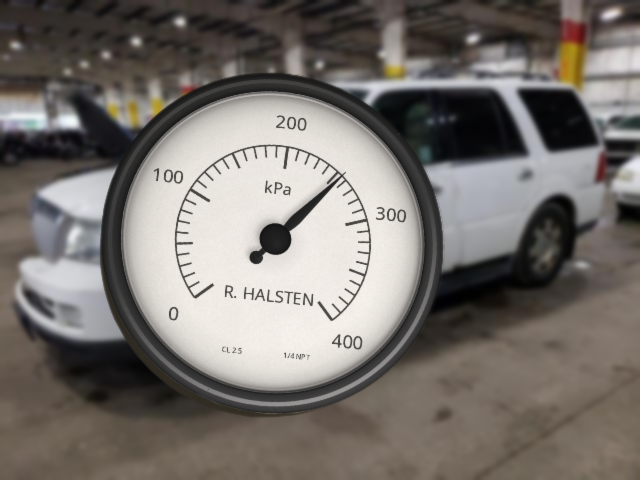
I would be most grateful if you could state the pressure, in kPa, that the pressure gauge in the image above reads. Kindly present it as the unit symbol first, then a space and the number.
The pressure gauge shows kPa 255
